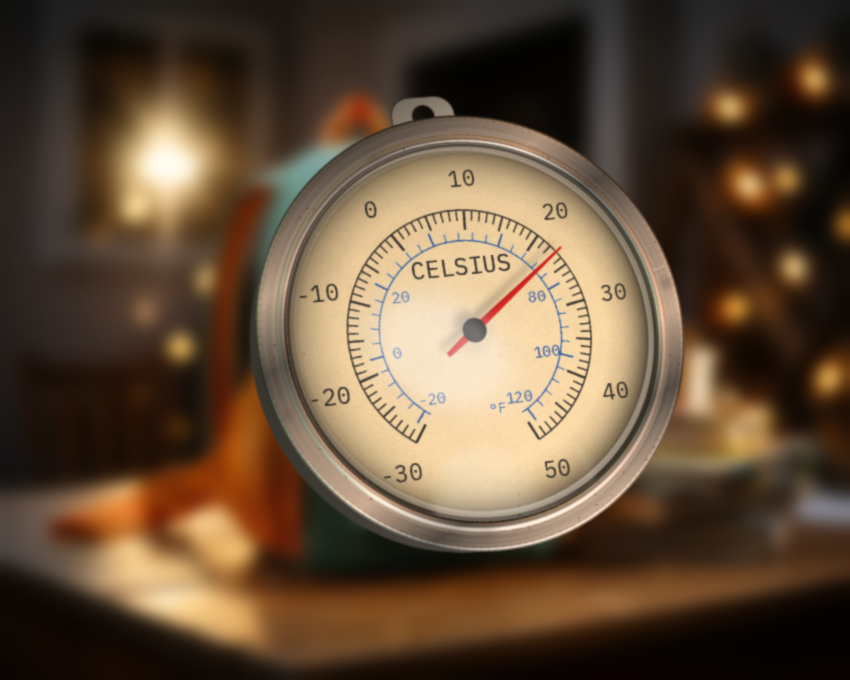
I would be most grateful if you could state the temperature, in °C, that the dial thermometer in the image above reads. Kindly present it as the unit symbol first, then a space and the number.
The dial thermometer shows °C 23
